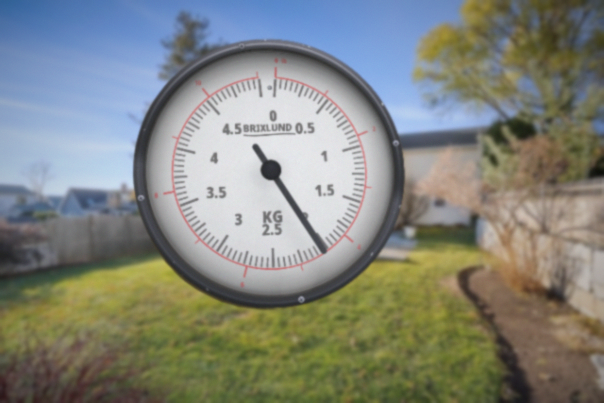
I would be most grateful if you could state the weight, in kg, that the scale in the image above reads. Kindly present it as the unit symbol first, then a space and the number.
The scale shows kg 2.05
